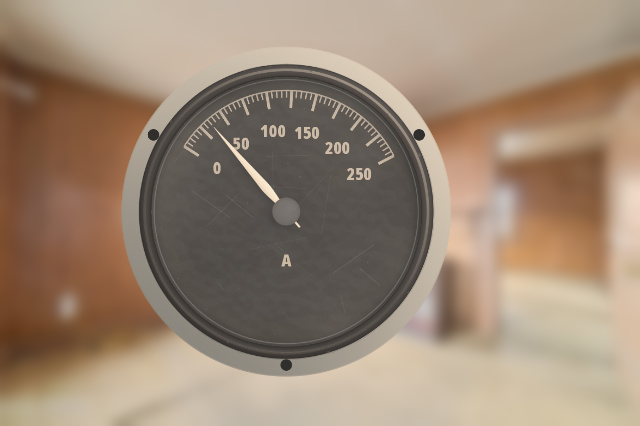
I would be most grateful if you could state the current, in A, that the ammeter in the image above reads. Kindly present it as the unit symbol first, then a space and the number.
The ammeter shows A 35
